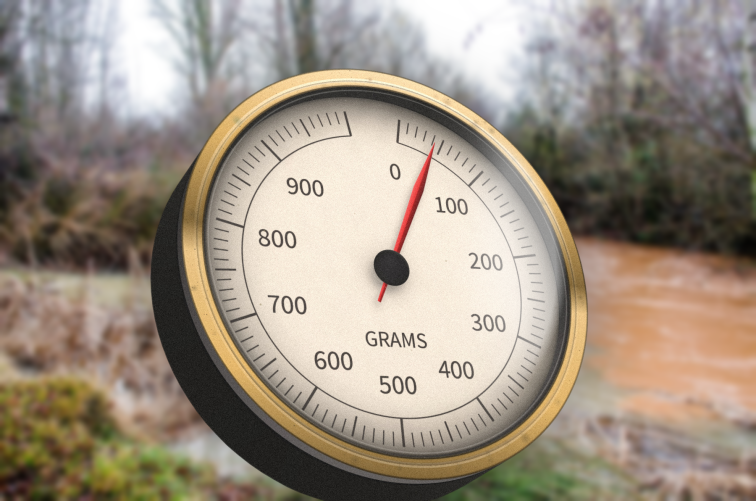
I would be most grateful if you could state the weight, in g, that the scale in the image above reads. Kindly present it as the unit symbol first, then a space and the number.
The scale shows g 40
